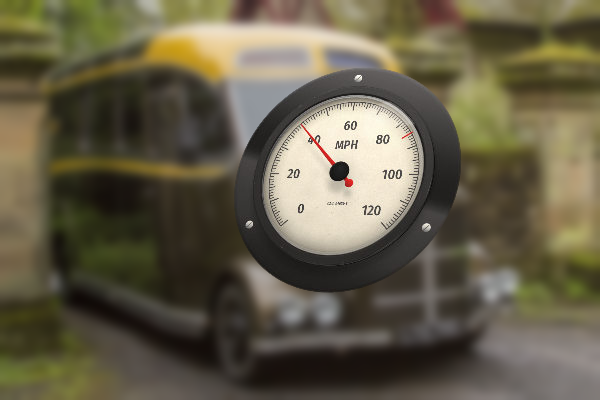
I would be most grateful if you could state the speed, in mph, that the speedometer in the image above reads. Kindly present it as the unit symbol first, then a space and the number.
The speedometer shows mph 40
